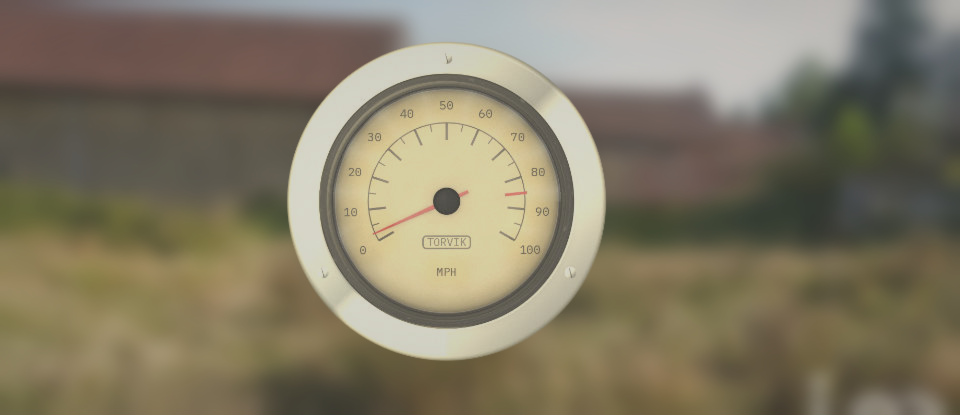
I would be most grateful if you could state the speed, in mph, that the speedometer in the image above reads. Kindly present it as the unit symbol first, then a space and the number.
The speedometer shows mph 2.5
